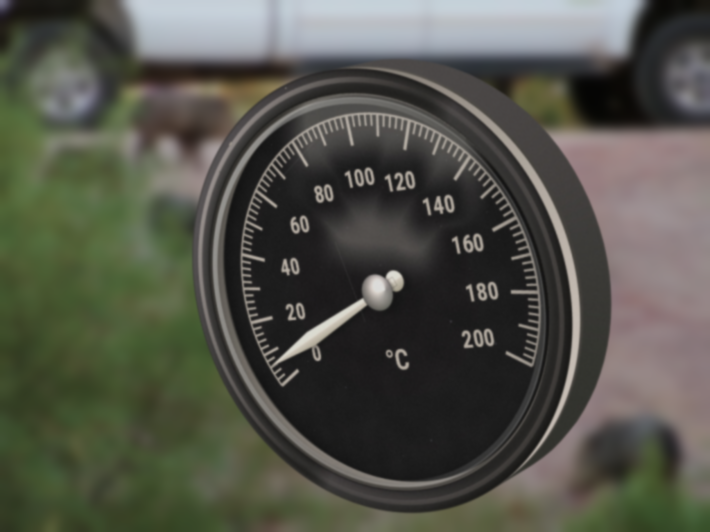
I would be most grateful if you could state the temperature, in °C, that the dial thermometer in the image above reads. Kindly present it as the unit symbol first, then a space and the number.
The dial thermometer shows °C 6
